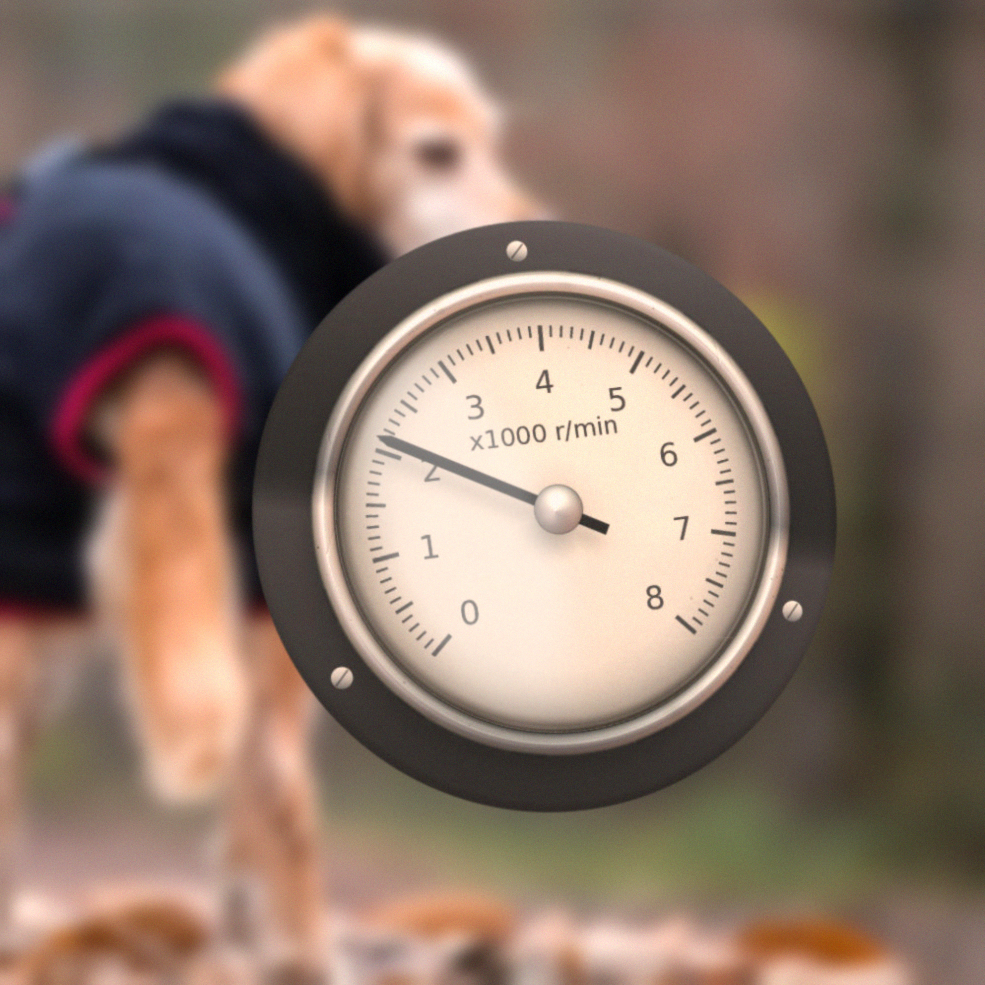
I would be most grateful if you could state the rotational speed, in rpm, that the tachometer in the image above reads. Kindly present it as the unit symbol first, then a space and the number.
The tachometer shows rpm 2100
